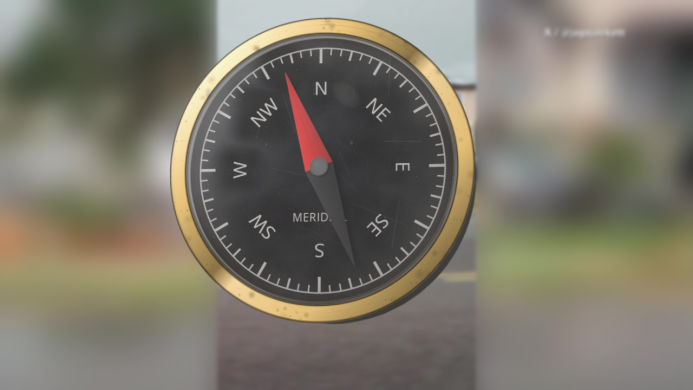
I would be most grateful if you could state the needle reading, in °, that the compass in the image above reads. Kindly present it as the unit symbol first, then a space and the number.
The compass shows ° 340
